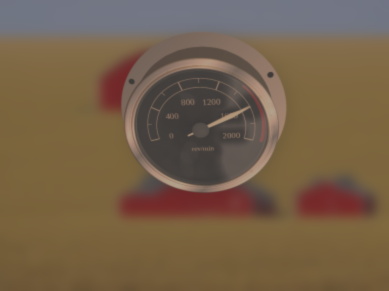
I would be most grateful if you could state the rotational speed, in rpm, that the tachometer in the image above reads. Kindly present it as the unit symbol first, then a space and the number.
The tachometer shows rpm 1600
